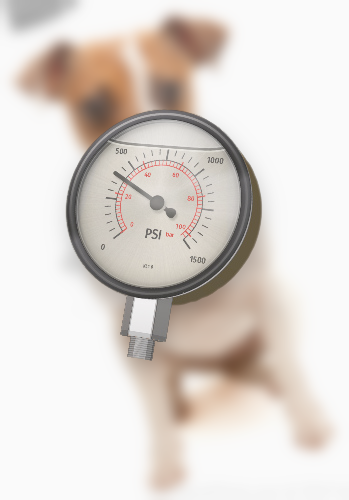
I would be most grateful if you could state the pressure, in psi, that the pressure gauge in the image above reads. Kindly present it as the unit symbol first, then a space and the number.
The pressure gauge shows psi 400
